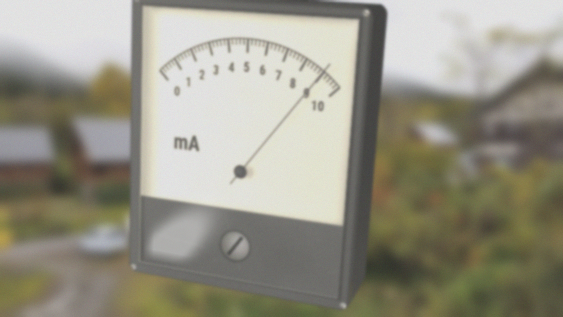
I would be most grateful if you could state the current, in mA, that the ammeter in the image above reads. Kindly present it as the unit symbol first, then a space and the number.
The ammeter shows mA 9
